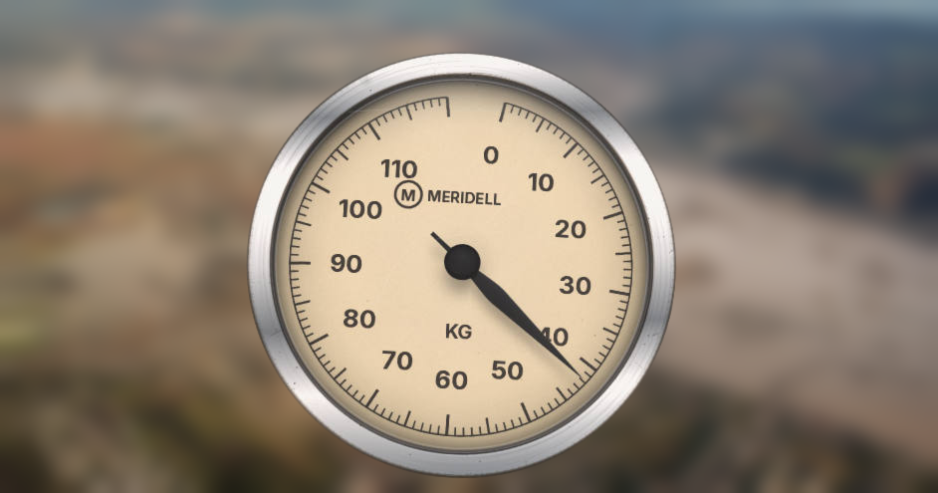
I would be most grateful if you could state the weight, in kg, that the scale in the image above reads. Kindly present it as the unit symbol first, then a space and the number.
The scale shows kg 42
